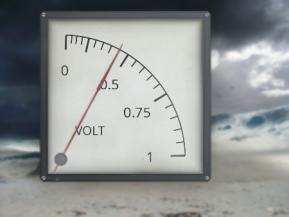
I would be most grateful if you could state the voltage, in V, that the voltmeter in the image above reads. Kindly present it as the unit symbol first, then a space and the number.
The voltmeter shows V 0.45
